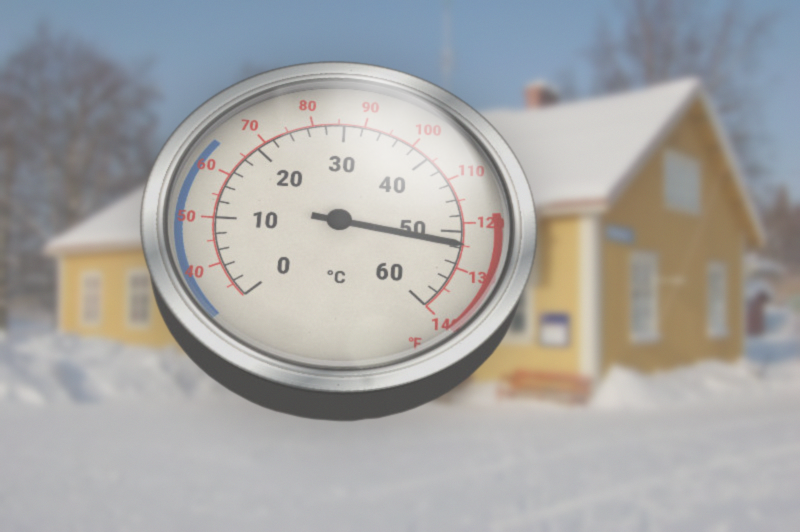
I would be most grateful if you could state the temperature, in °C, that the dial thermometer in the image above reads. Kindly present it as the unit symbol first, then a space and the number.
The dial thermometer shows °C 52
